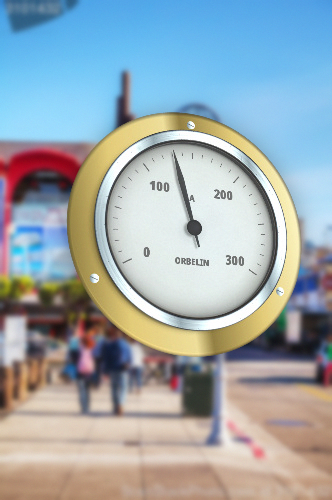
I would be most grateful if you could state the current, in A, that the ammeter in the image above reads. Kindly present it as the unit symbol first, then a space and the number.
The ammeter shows A 130
